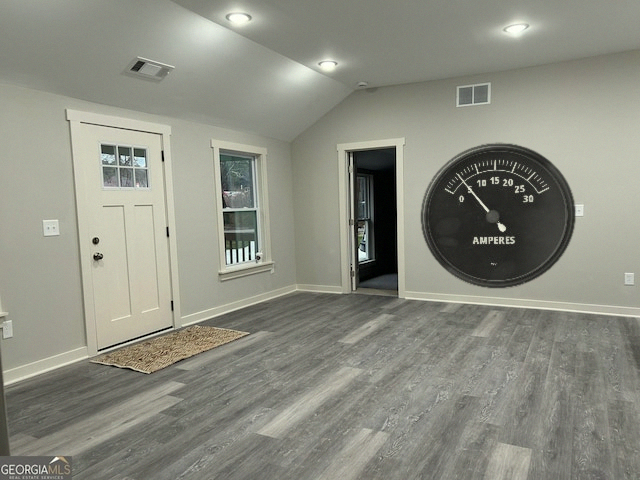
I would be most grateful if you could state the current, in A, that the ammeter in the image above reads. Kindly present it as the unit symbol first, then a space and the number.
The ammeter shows A 5
